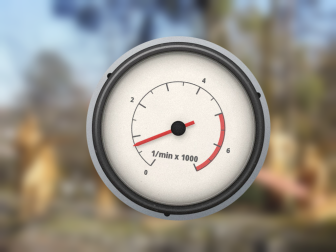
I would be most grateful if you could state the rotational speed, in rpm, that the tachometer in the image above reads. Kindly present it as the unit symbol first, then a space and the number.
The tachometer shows rpm 750
